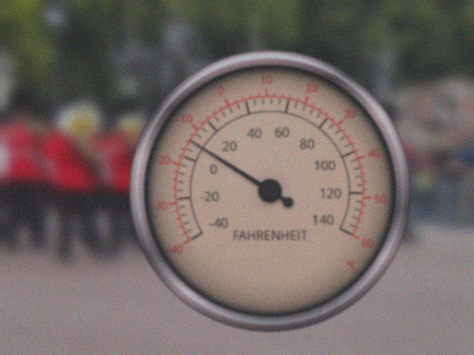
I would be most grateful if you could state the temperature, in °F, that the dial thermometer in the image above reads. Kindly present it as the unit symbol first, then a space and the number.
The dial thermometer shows °F 8
